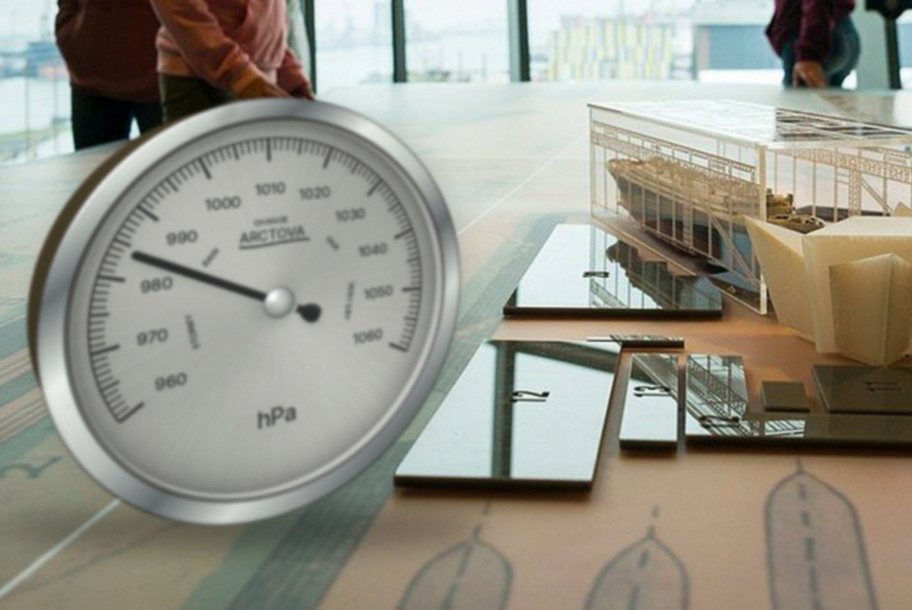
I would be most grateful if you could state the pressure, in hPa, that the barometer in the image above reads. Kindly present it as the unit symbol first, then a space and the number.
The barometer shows hPa 984
